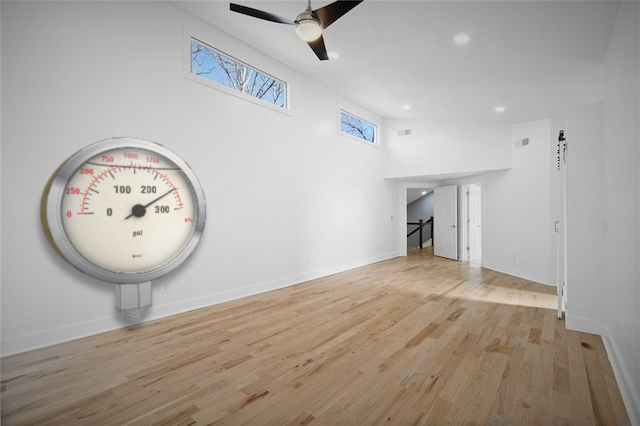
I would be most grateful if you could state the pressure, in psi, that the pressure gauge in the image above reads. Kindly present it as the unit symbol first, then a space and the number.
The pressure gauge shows psi 250
